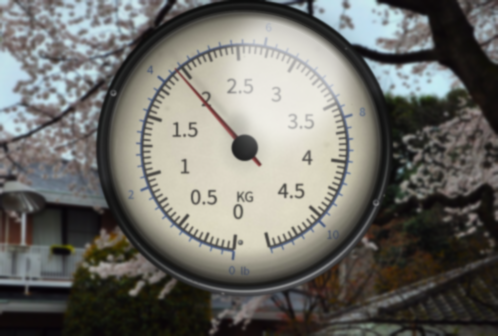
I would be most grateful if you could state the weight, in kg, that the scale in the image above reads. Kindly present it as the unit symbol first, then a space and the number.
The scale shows kg 1.95
